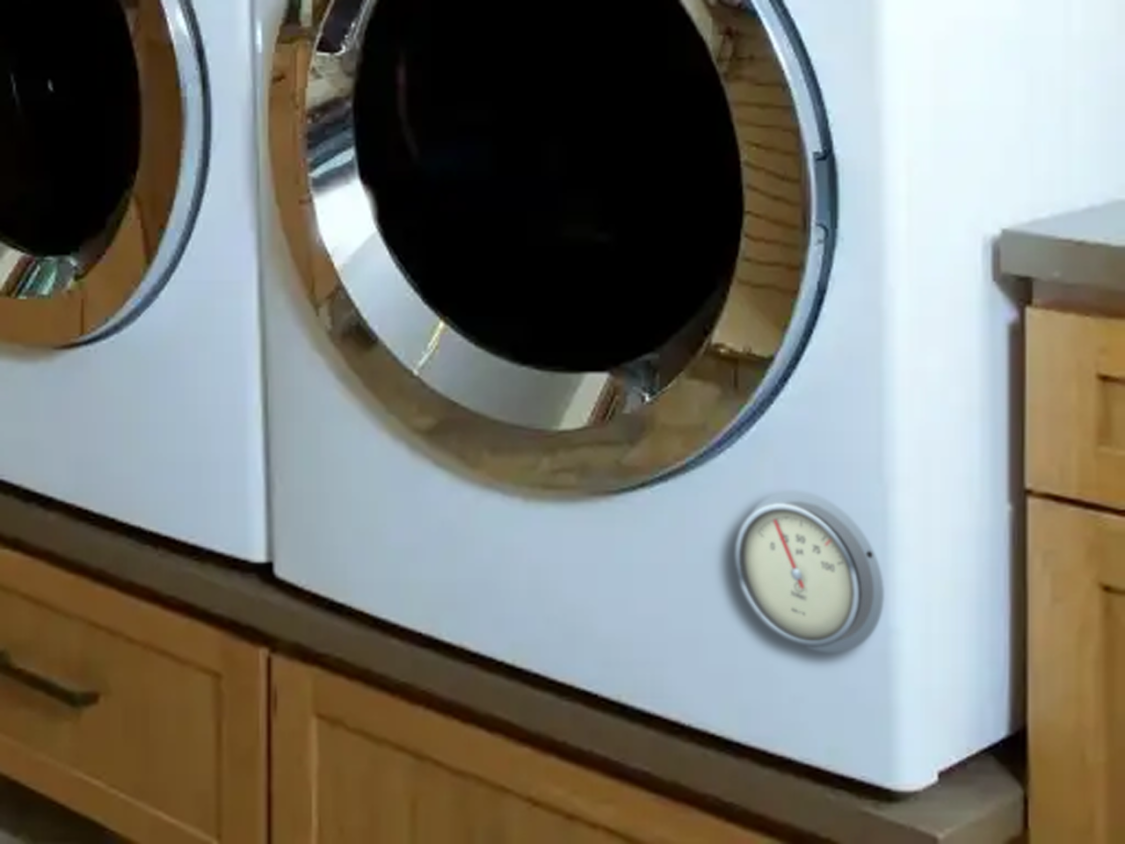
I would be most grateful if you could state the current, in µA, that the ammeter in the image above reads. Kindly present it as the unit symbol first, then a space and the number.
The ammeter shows µA 25
